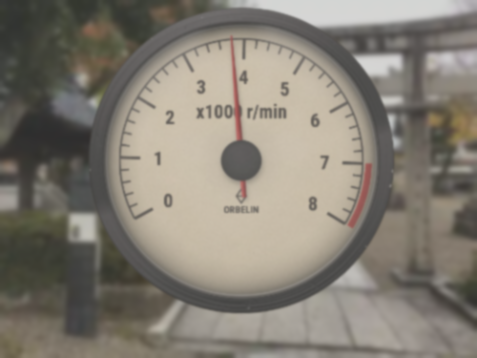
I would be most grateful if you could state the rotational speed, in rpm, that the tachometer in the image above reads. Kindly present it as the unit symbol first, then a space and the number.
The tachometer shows rpm 3800
